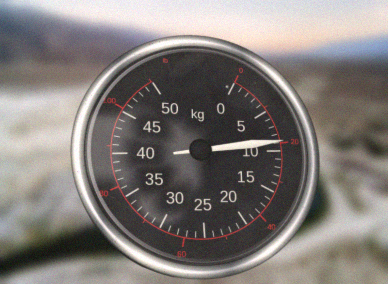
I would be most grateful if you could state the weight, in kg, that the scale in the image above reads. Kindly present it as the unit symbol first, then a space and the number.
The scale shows kg 9
